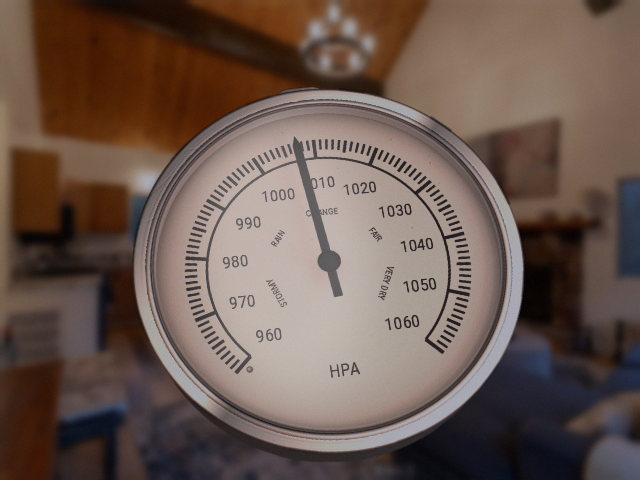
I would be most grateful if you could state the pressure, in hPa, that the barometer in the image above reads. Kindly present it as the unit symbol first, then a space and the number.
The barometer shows hPa 1007
